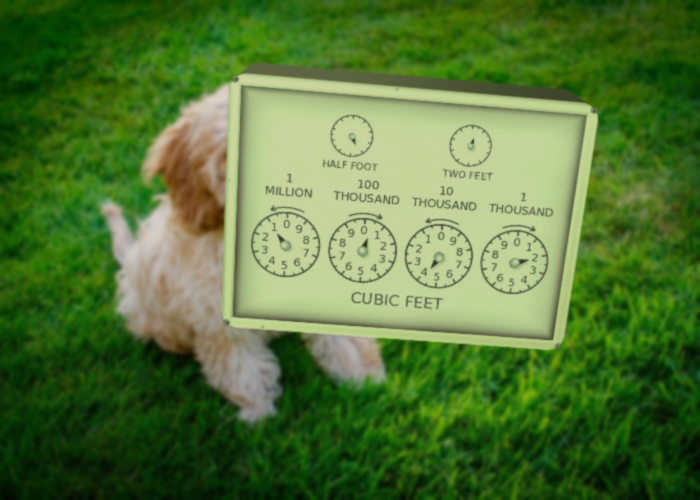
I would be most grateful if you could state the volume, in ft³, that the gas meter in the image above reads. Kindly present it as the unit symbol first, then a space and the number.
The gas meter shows ft³ 104200
